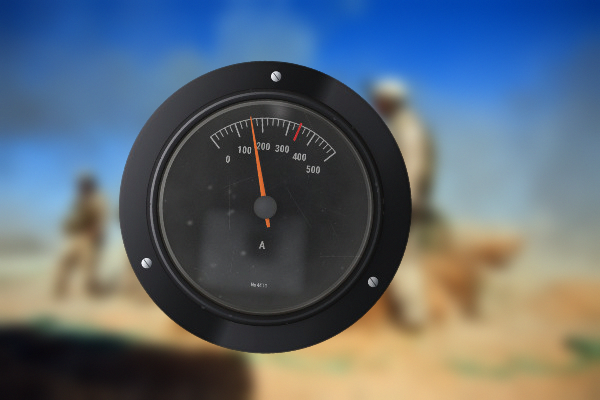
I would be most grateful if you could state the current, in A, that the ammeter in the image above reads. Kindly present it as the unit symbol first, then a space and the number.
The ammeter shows A 160
